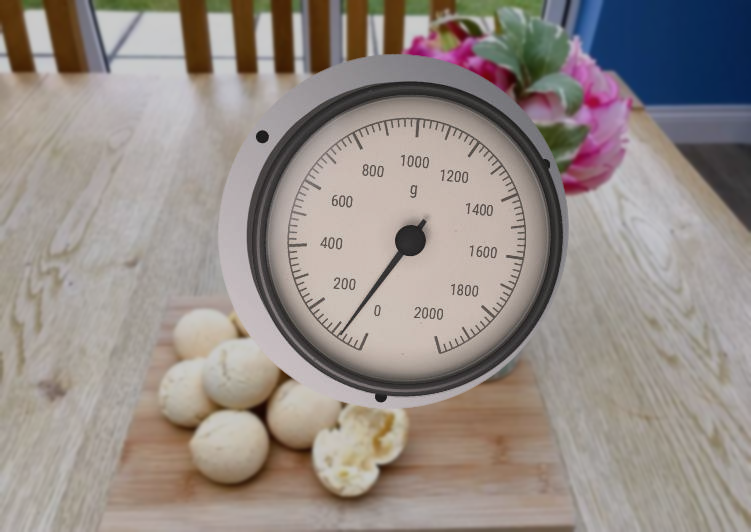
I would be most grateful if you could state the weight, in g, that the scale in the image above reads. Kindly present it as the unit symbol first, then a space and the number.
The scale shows g 80
